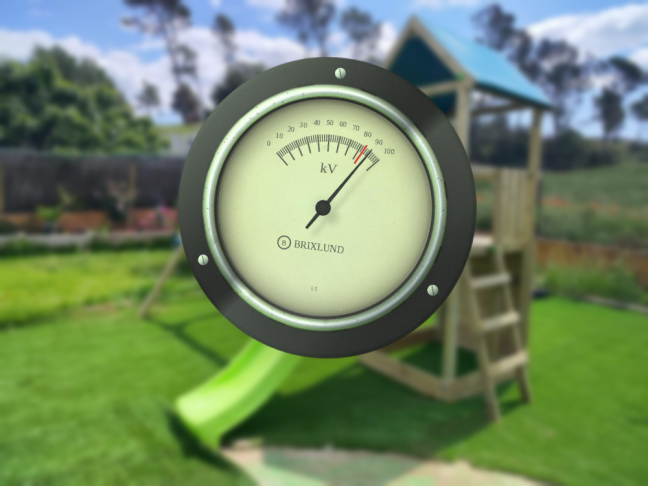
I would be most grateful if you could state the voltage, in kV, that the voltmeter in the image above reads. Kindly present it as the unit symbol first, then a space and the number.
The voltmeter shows kV 90
